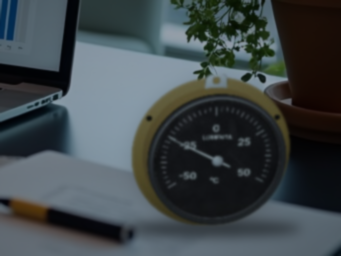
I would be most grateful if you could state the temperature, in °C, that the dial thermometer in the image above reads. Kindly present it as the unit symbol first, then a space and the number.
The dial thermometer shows °C -25
